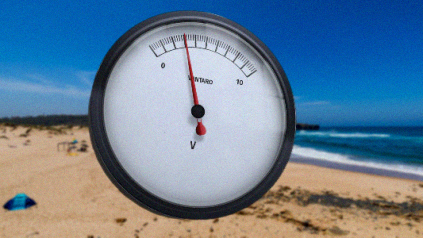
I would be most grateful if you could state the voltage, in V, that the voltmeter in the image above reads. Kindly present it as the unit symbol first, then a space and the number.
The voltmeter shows V 3
